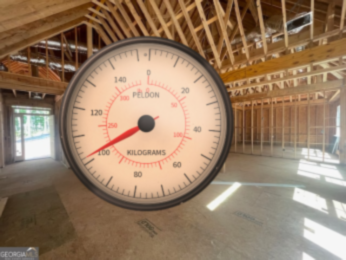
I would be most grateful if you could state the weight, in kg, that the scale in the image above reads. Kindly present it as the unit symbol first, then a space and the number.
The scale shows kg 102
